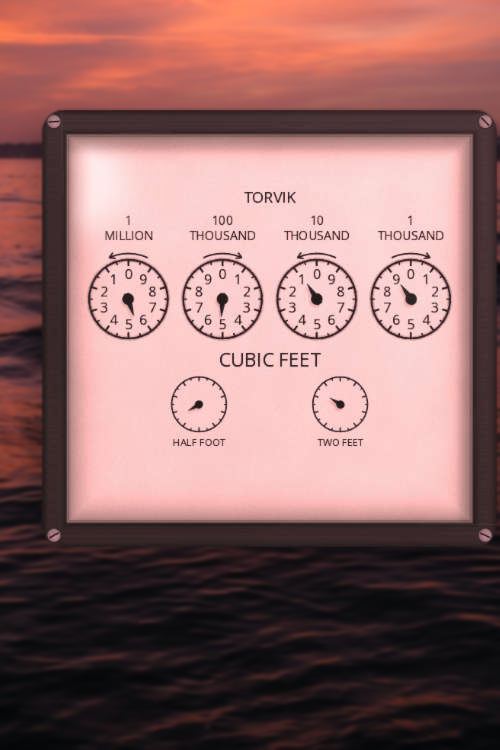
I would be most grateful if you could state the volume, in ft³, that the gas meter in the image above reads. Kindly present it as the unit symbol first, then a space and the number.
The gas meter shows ft³ 550900
